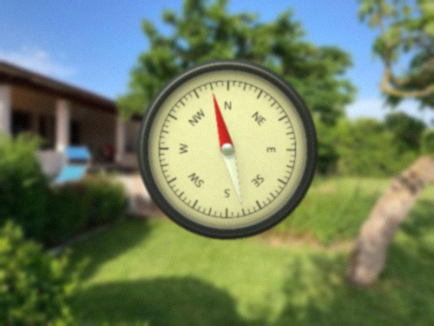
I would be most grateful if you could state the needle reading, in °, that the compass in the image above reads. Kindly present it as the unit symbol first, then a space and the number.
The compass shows ° 345
